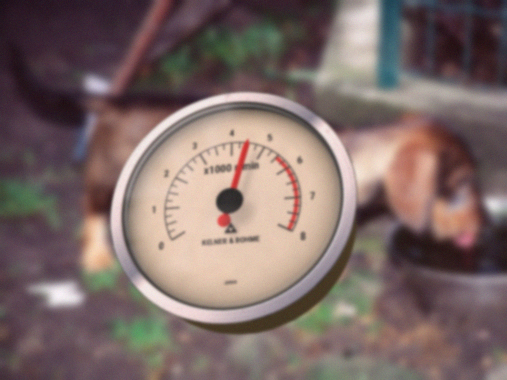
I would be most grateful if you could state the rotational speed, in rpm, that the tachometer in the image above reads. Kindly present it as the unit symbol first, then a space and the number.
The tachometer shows rpm 4500
